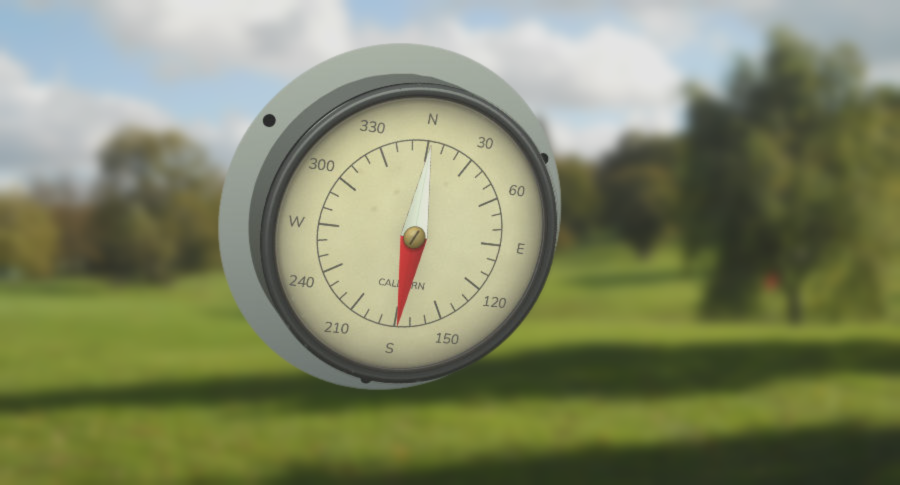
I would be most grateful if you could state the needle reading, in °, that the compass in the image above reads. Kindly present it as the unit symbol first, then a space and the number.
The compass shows ° 180
